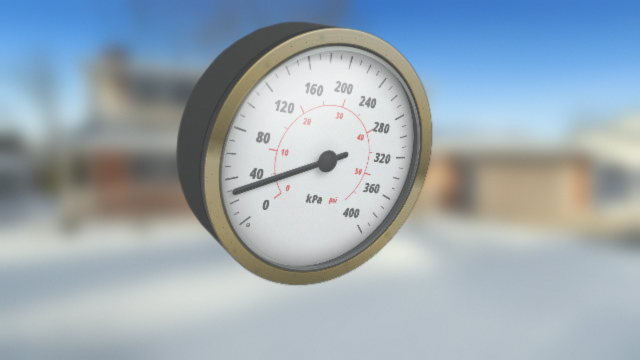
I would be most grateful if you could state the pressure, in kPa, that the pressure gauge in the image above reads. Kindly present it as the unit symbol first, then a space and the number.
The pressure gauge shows kPa 30
